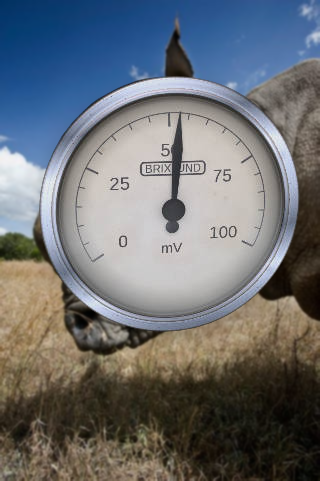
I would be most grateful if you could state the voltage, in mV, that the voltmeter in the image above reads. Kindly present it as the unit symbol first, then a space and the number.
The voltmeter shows mV 52.5
